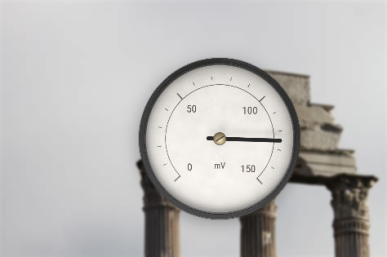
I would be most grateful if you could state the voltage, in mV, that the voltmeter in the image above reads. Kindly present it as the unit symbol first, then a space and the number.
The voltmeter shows mV 125
